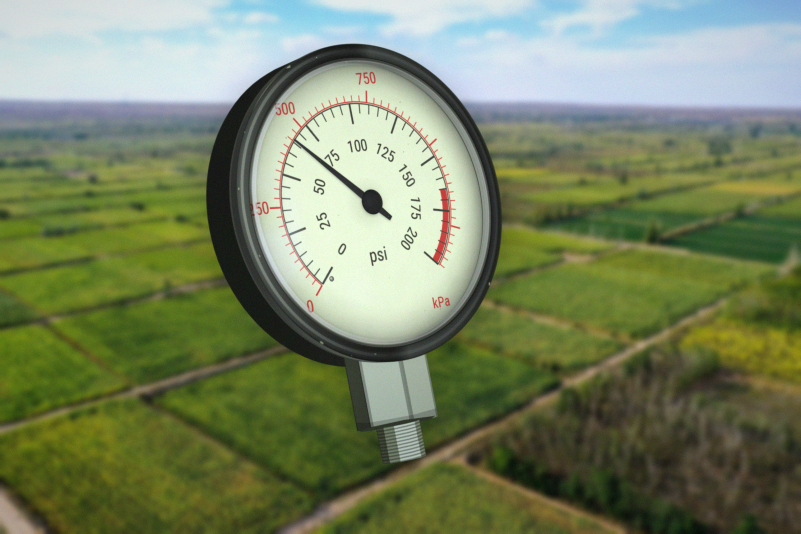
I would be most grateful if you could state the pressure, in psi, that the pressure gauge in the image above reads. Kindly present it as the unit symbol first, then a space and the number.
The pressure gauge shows psi 65
